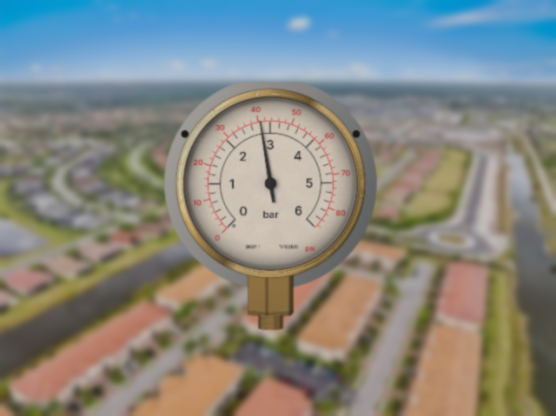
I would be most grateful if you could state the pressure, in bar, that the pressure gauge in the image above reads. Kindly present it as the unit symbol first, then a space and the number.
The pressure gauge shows bar 2.8
